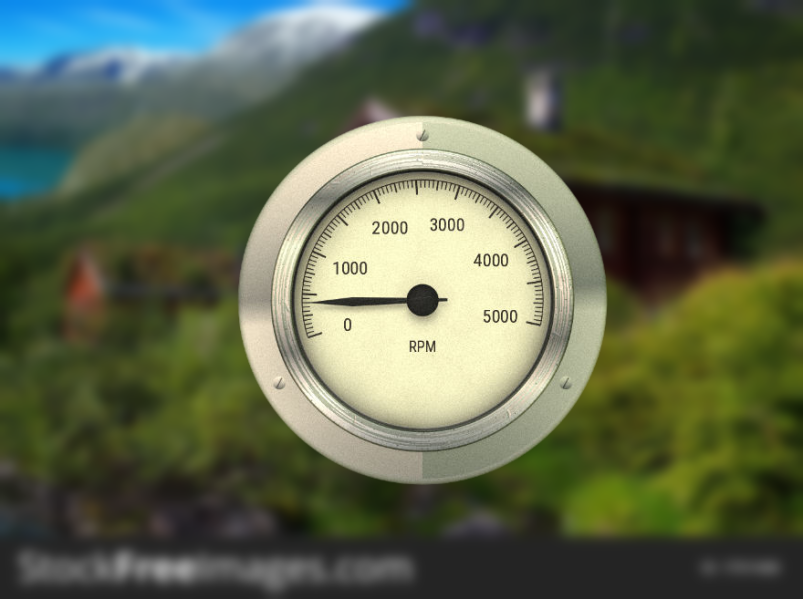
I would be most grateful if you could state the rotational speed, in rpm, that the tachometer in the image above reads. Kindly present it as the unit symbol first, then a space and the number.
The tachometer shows rpm 400
